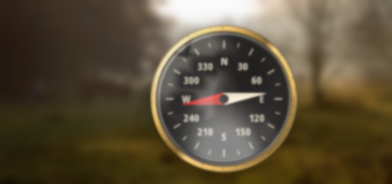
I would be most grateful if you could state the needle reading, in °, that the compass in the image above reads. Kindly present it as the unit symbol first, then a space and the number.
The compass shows ° 262.5
